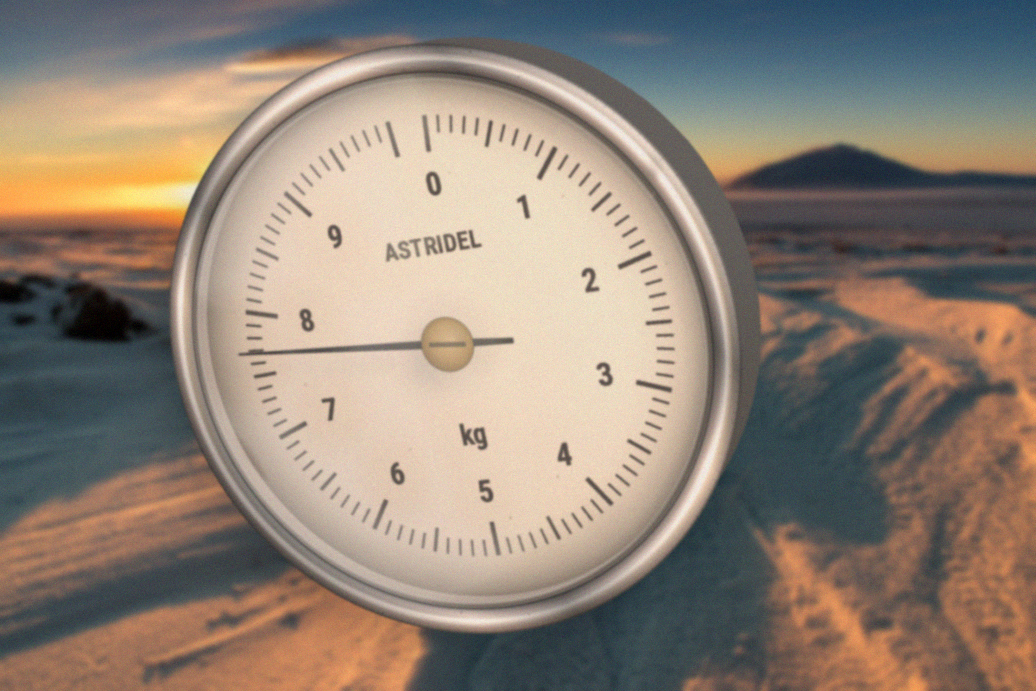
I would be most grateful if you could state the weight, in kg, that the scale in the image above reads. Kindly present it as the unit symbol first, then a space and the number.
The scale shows kg 7.7
